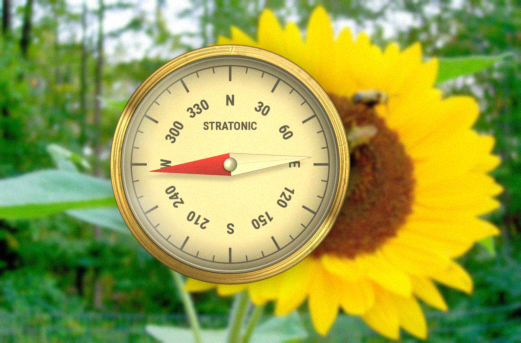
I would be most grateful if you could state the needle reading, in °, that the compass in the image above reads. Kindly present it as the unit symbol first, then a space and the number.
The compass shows ° 265
